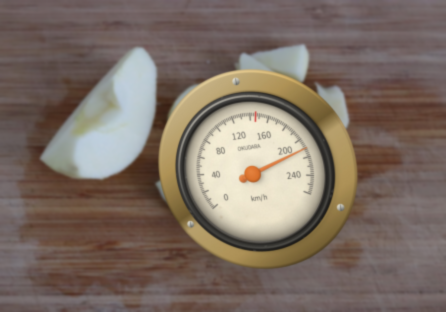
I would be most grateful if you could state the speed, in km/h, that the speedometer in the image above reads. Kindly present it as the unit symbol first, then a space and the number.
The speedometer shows km/h 210
